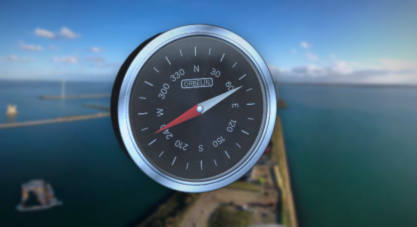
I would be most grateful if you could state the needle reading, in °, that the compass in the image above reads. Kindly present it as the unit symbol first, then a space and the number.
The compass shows ° 247.5
